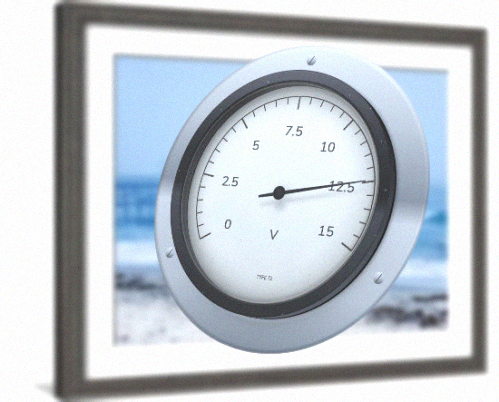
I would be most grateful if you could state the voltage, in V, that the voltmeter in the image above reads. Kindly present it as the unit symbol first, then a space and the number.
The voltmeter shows V 12.5
